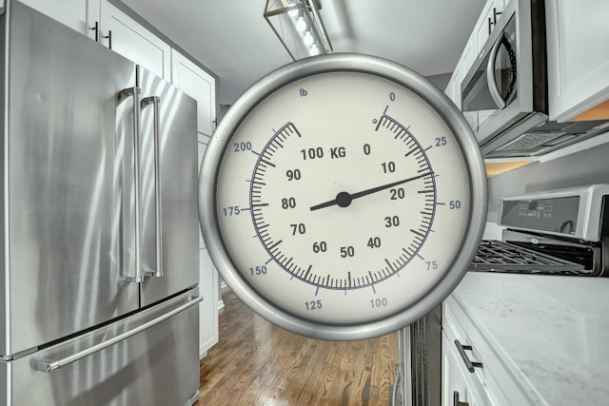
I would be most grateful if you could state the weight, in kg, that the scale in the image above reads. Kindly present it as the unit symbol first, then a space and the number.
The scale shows kg 16
